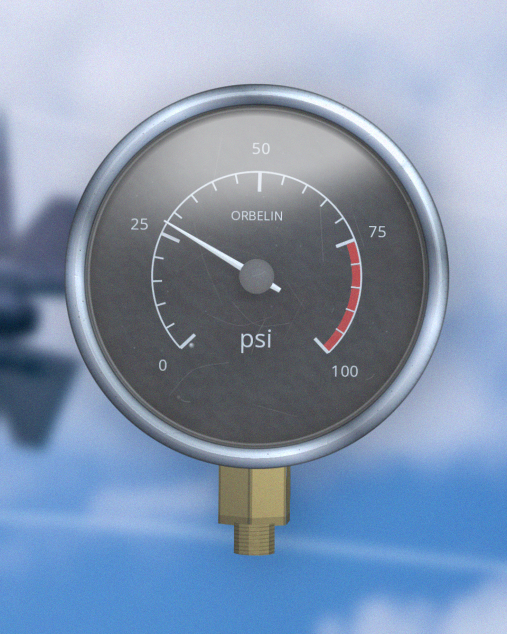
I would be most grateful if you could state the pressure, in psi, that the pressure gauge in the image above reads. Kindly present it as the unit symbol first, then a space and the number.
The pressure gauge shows psi 27.5
